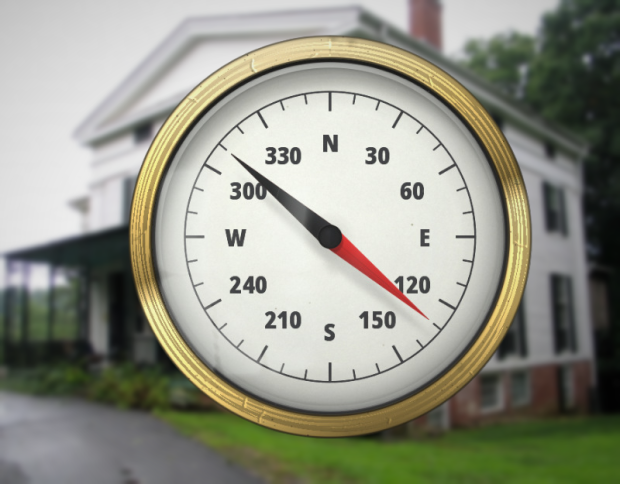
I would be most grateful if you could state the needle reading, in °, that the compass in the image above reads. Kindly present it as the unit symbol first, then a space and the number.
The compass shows ° 130
